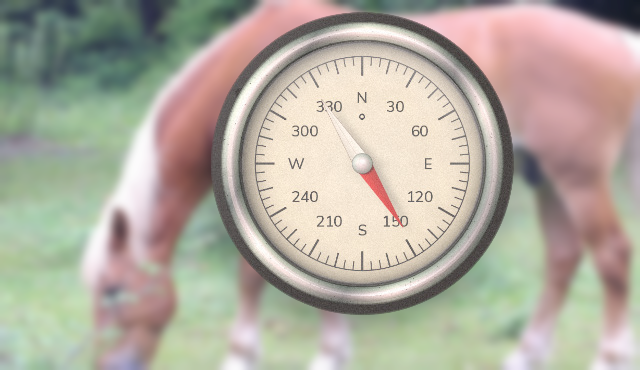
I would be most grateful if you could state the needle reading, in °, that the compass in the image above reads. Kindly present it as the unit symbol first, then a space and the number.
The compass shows ° 147.5
